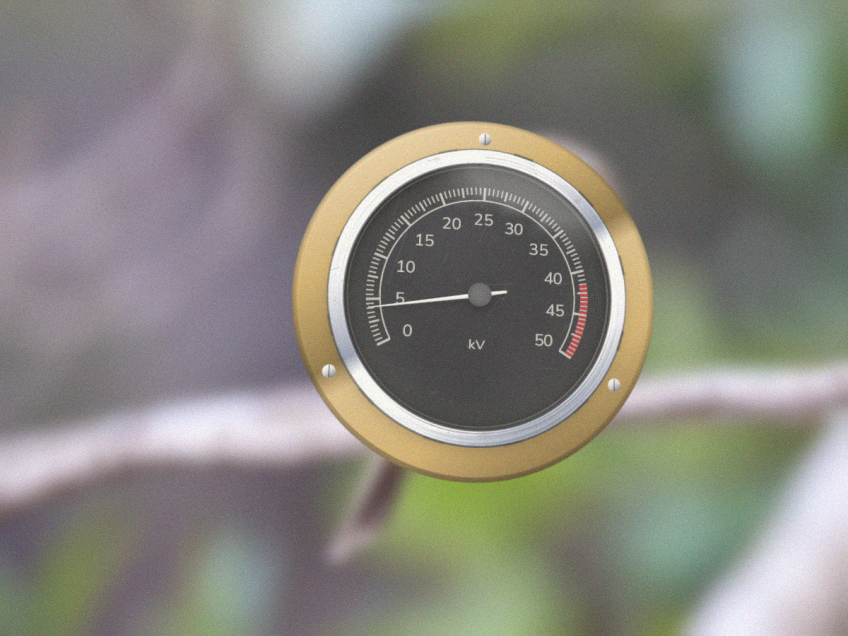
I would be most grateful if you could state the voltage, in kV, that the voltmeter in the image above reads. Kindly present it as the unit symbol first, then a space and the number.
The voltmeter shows kV 4
